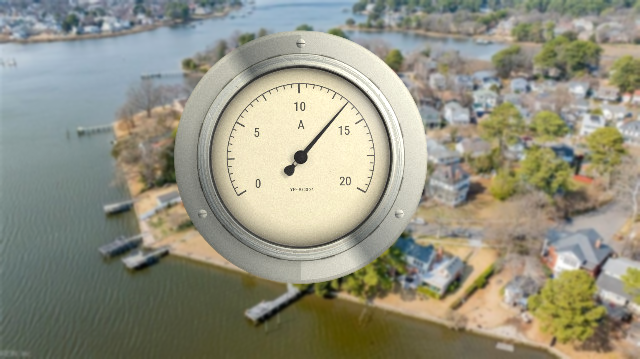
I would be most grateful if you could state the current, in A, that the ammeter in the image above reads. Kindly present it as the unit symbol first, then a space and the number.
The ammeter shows A 13.5
